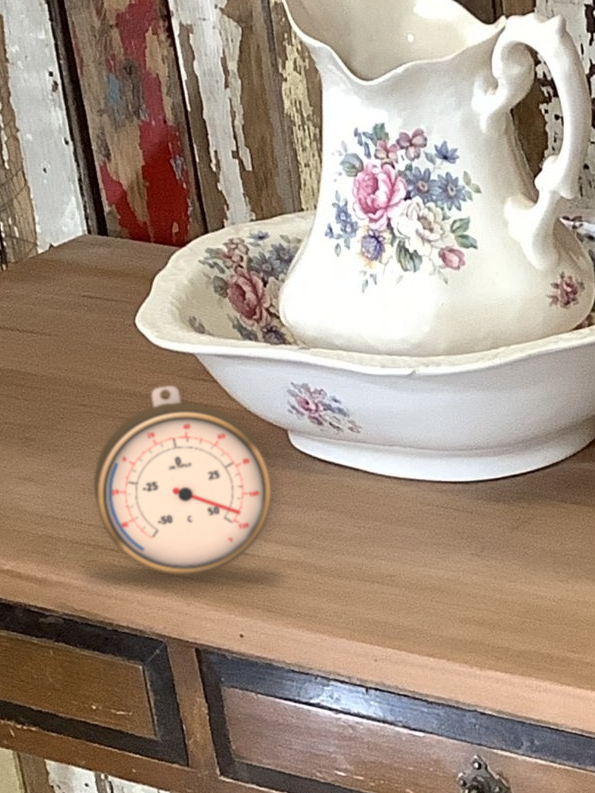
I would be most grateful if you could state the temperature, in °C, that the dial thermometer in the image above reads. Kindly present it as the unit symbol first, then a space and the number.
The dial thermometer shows °C 45
